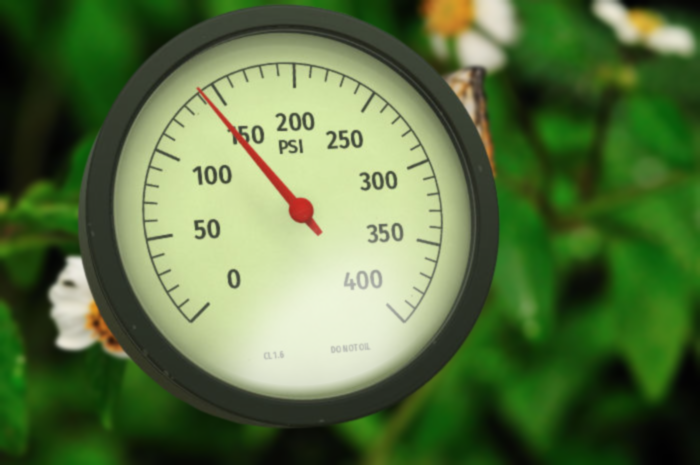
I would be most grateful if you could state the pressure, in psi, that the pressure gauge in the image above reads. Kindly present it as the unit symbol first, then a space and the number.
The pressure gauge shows psi 140
